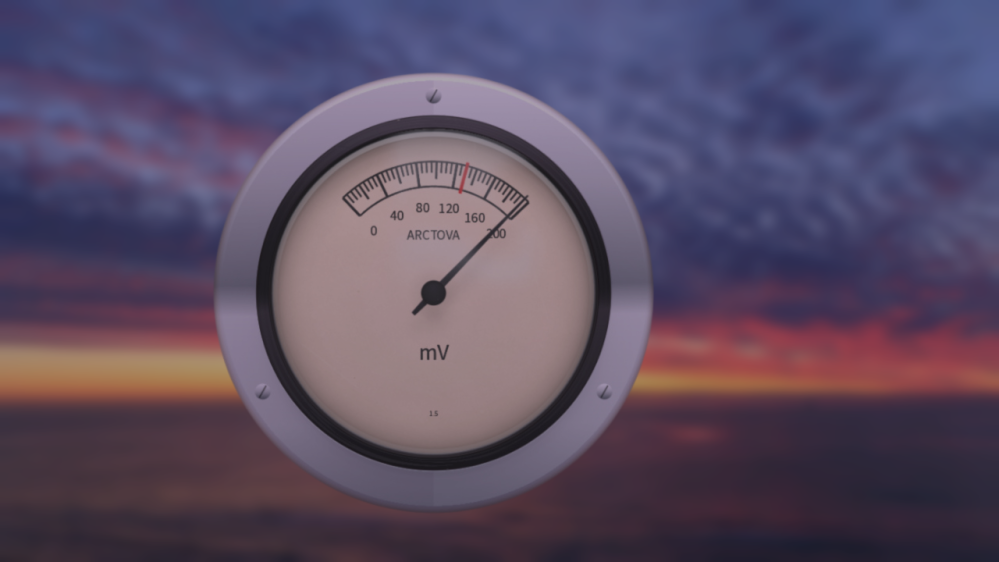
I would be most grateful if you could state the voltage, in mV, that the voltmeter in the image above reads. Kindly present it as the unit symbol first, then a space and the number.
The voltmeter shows mV 195
